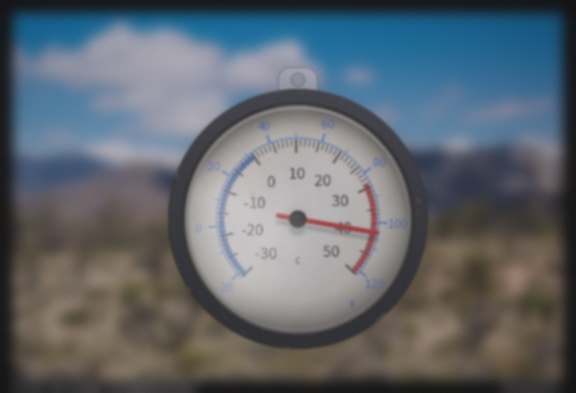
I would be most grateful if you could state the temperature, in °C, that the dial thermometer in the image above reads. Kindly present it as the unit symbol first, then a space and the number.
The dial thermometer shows °C 40
